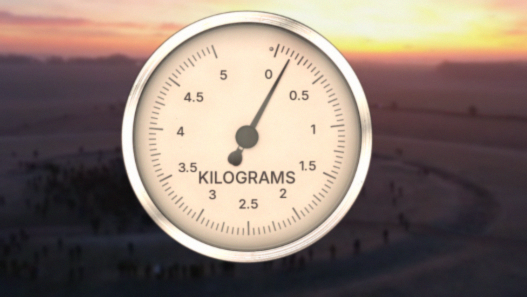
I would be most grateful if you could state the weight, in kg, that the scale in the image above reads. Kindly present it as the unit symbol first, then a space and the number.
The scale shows kg 0.15
